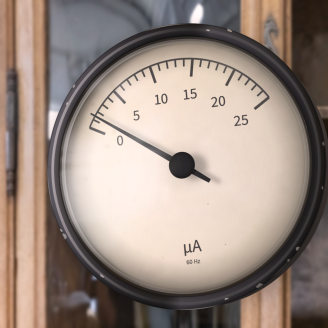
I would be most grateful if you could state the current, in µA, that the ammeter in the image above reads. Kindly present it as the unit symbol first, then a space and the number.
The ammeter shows µA 1.5
